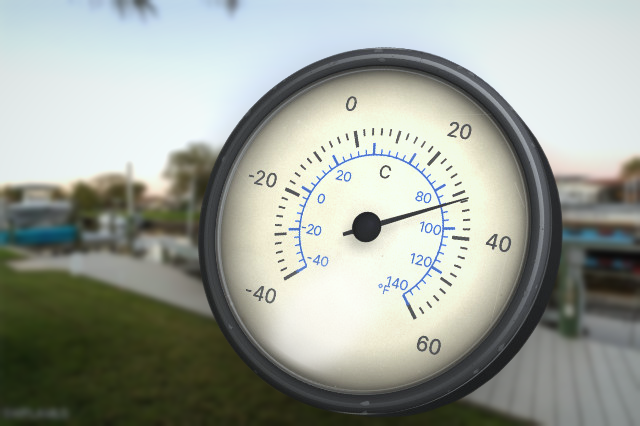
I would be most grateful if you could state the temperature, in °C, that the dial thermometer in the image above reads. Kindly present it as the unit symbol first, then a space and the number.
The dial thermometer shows °C 32
